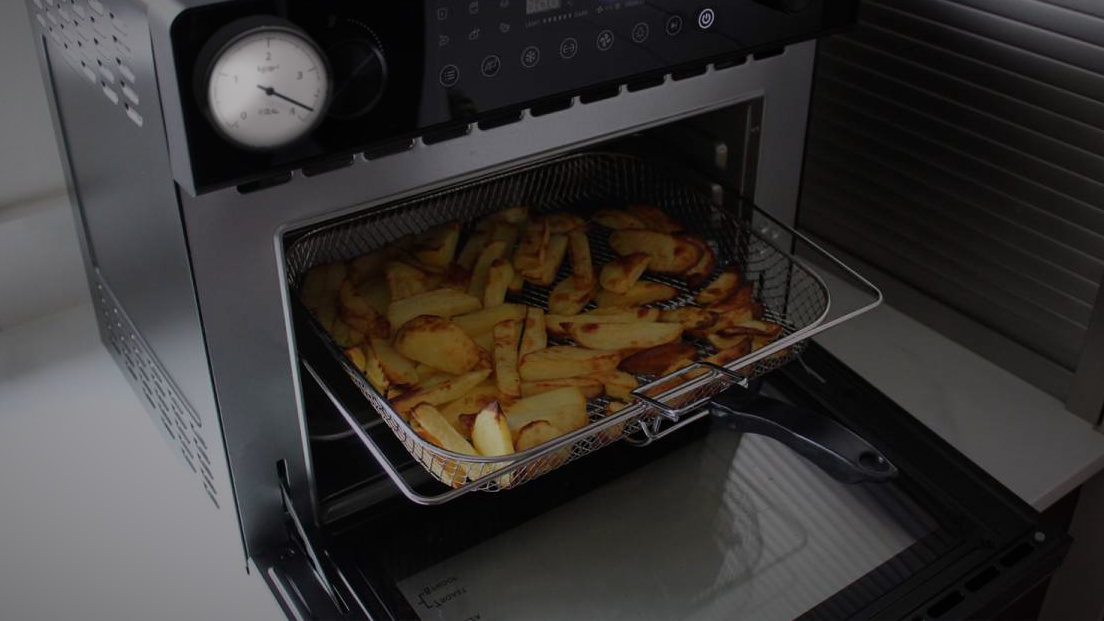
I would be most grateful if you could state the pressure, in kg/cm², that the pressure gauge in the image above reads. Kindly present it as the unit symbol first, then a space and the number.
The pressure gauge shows kg/cm² 3.75
